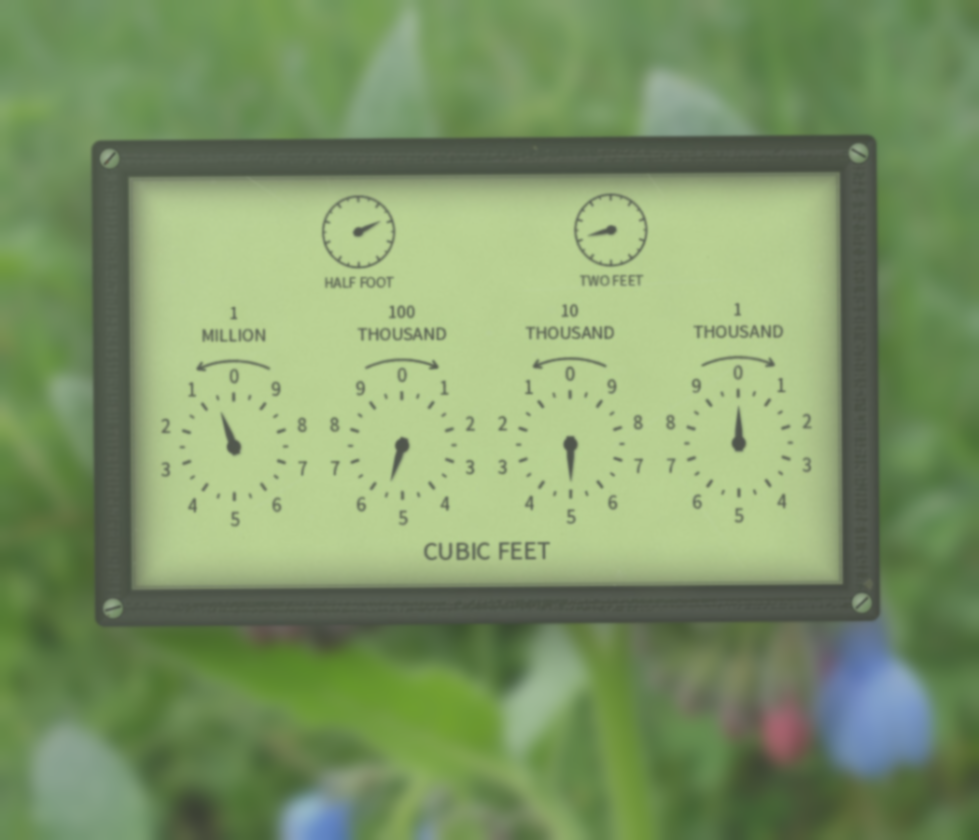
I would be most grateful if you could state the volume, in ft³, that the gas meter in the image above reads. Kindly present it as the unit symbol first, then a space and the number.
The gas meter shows ft³ 55000
